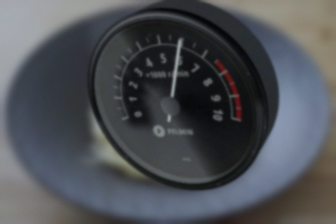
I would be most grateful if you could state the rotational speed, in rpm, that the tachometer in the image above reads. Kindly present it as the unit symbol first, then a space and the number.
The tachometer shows rpm 6000
